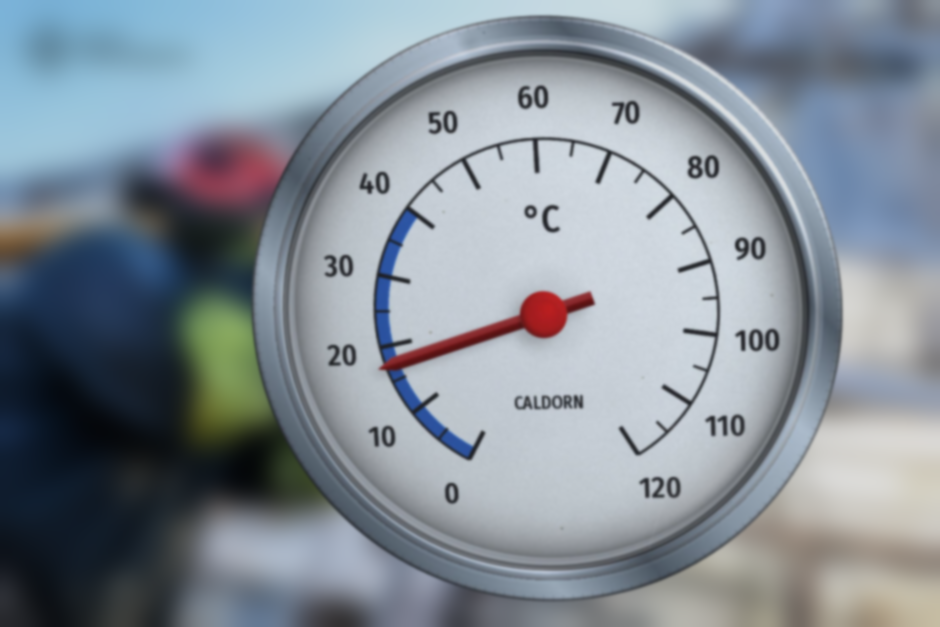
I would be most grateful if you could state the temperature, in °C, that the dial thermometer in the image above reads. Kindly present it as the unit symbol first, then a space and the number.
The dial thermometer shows °C 17.5
